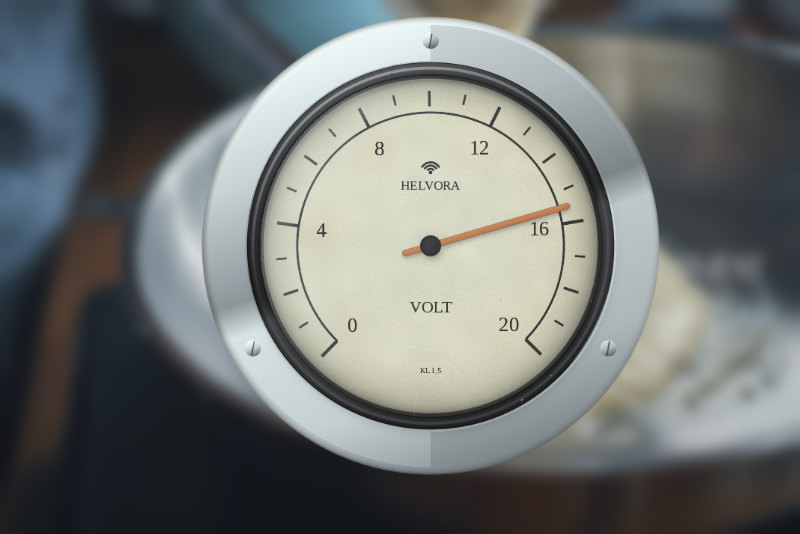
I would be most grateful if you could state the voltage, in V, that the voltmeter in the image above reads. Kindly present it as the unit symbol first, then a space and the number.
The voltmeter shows V 15.5
